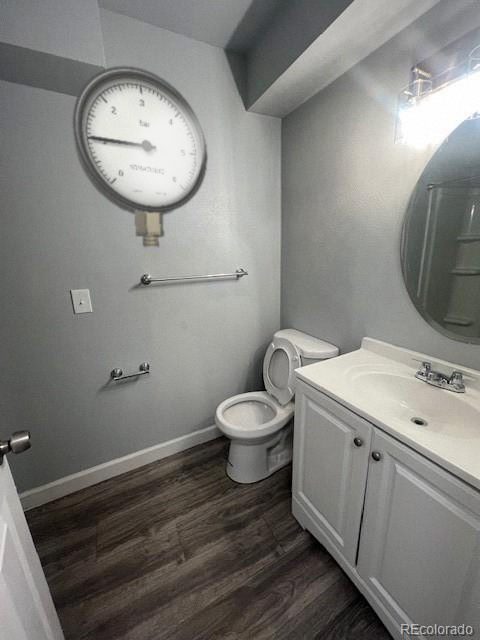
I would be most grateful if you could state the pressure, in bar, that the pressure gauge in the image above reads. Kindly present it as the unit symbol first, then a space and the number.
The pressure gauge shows bar 1
